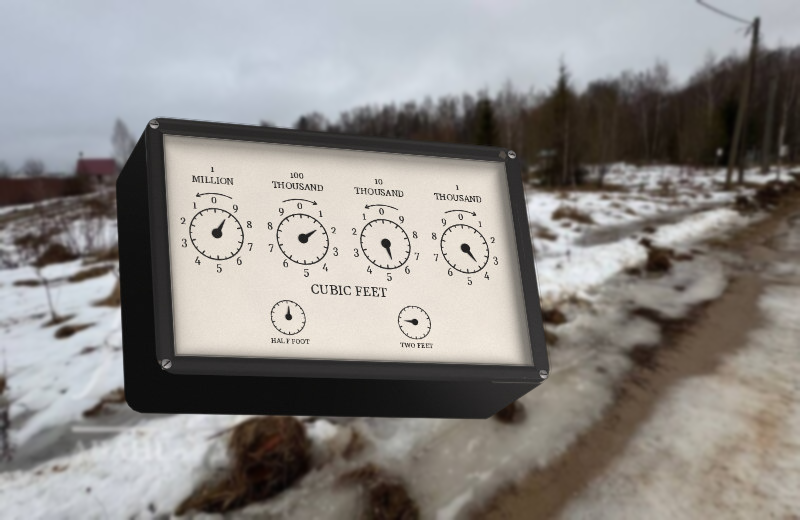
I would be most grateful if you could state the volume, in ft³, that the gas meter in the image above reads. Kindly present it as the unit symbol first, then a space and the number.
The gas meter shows ft³ 915400
